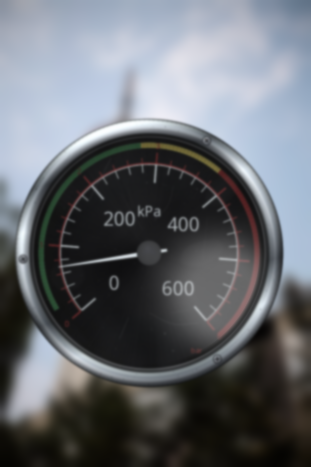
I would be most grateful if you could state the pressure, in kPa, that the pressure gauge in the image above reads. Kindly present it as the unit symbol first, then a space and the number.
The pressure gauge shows kPa 70
